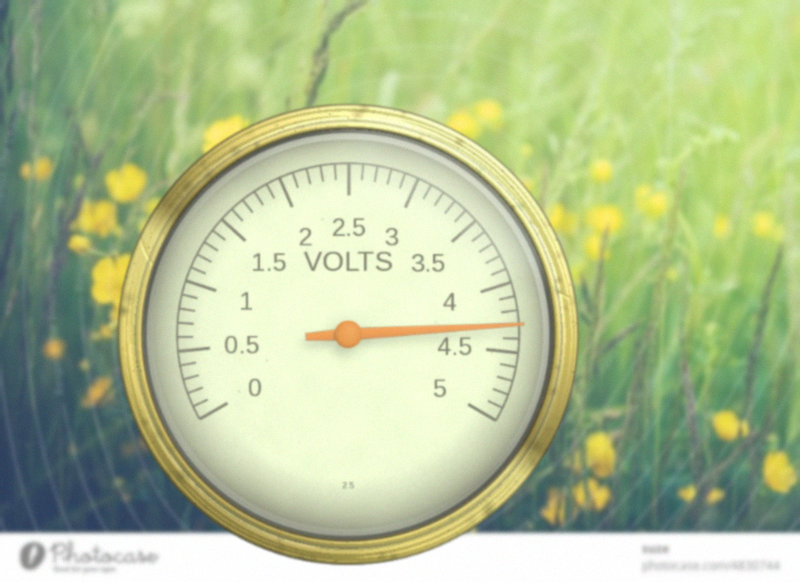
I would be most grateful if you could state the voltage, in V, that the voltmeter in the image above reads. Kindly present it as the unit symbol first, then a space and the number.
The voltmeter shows V 4.3
